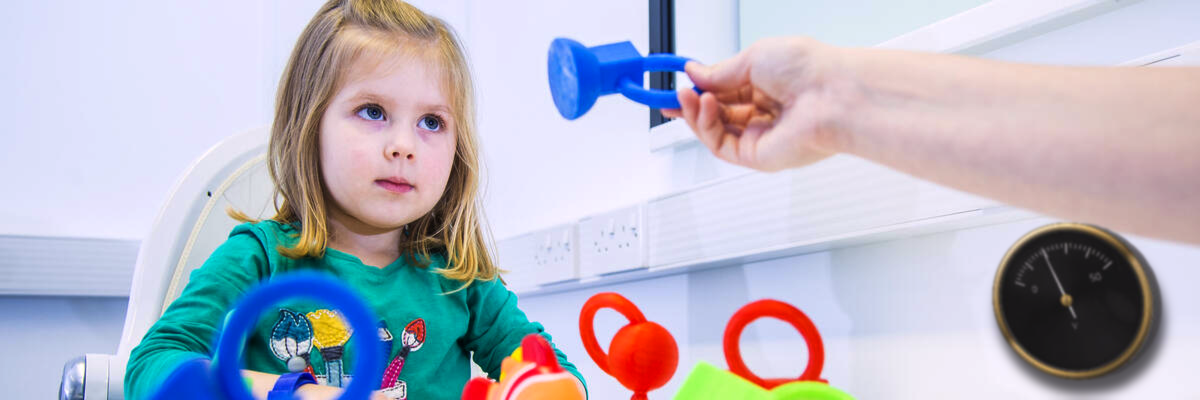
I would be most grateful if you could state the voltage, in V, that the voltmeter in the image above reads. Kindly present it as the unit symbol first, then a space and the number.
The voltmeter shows V 20
